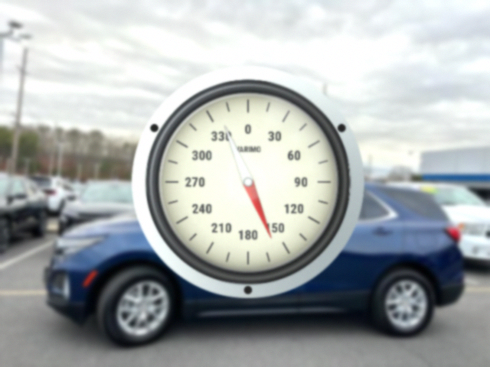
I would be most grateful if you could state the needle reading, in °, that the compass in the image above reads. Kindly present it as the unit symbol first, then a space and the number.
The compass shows ° 157.5
